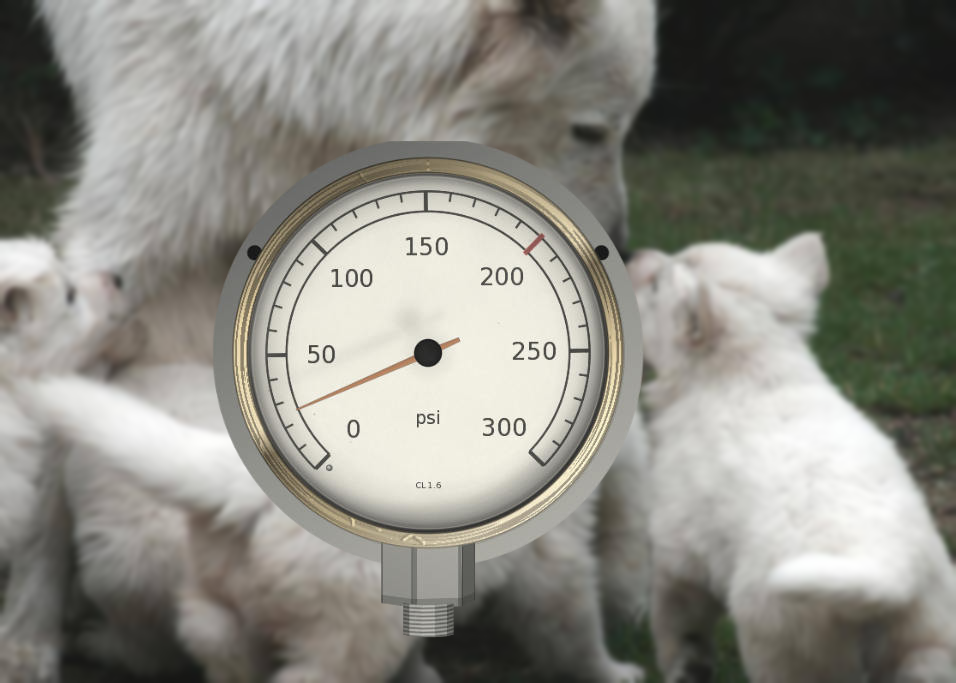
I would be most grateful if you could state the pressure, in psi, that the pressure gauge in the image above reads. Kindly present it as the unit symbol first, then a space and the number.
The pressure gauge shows psi 25
